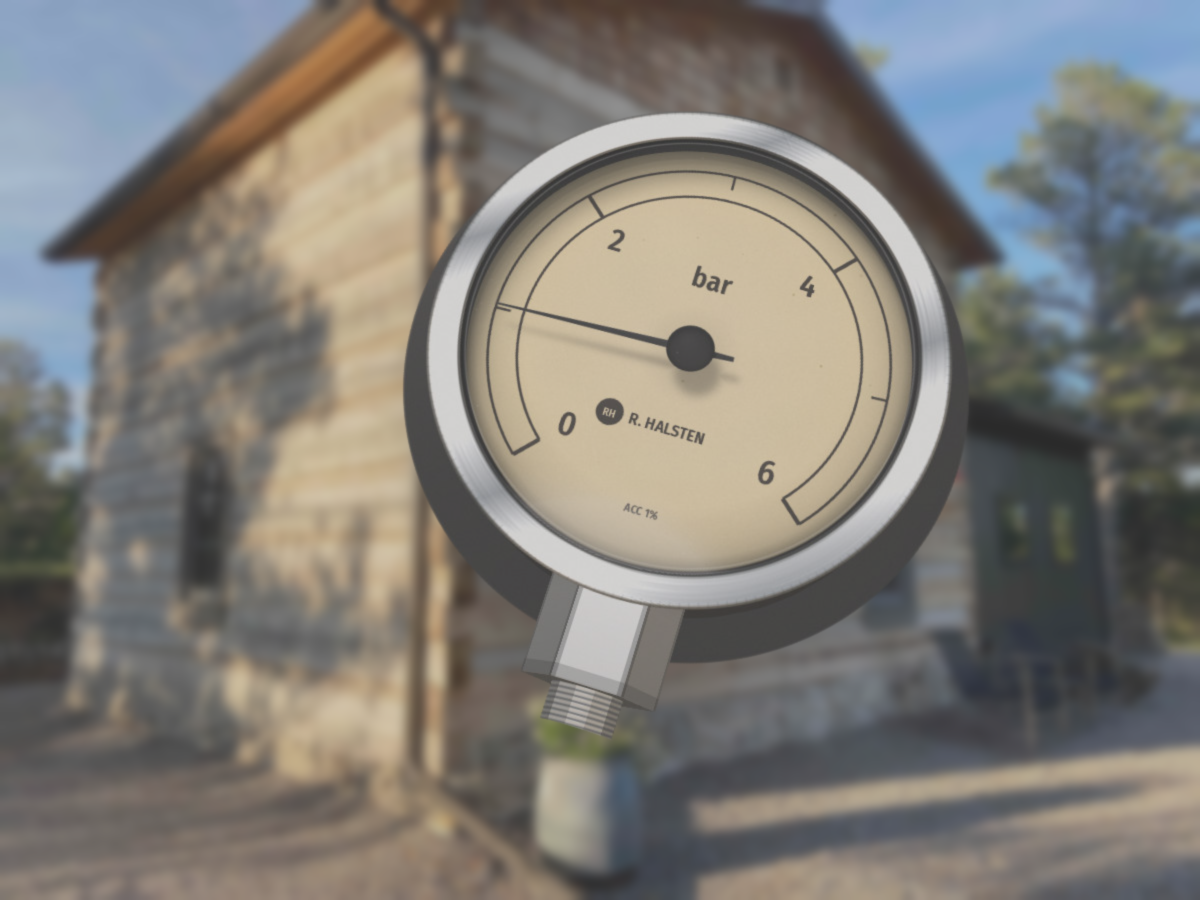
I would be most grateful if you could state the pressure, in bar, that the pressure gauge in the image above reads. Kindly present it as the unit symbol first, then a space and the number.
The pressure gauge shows bar 1
